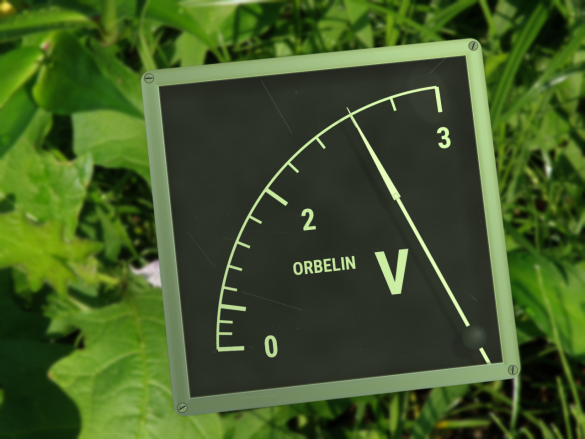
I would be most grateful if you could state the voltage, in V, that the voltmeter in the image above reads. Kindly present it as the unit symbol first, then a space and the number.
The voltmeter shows V 2.6
